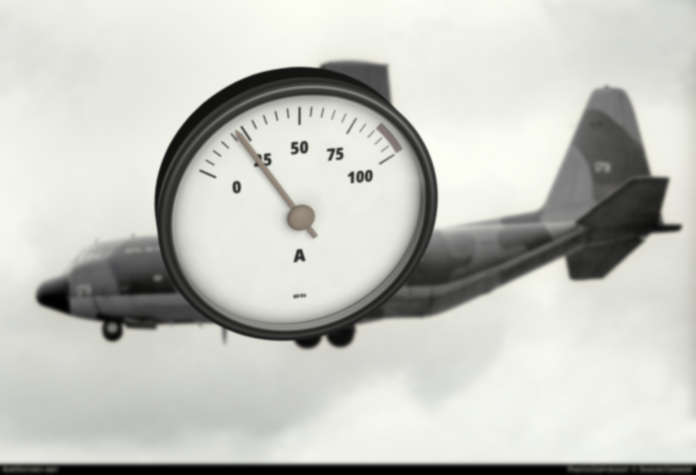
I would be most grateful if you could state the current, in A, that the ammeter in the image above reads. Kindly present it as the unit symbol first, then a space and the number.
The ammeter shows A 22.5
